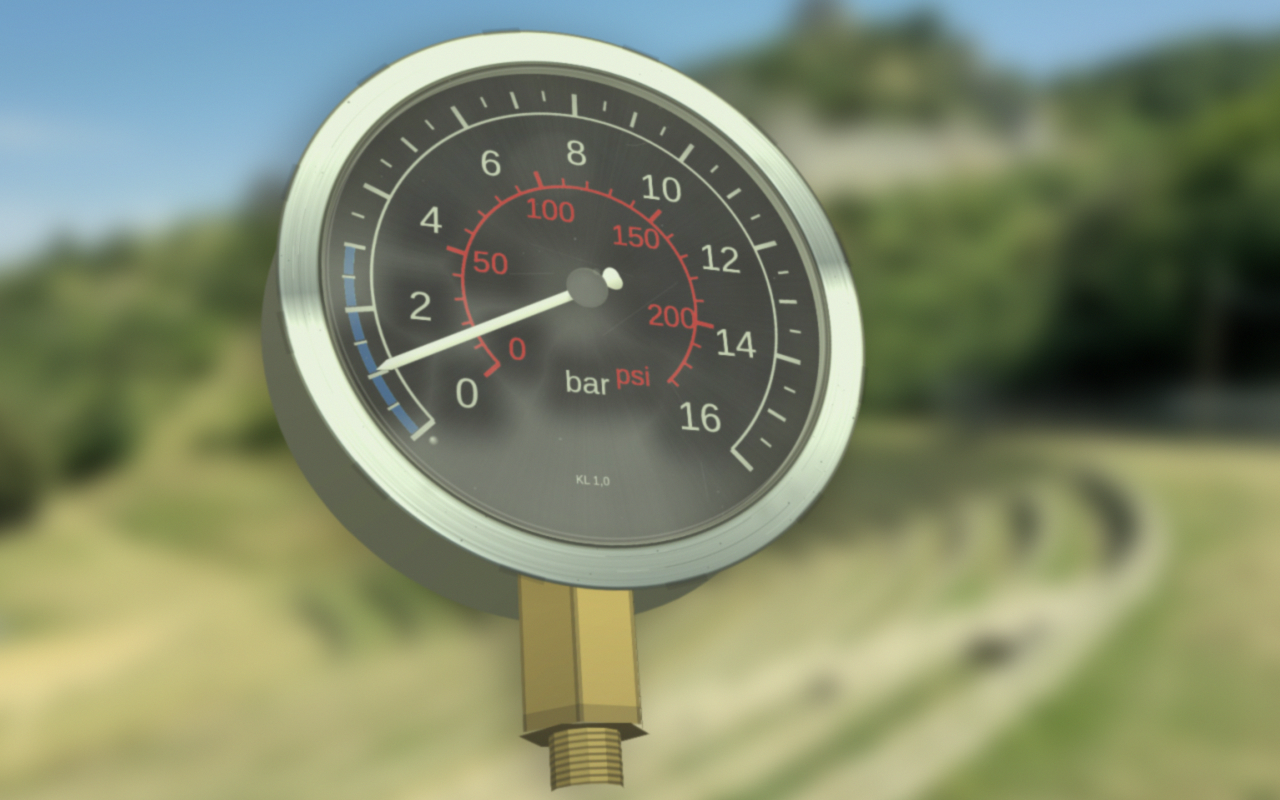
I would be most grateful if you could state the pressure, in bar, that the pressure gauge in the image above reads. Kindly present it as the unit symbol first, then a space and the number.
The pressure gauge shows bar 1
